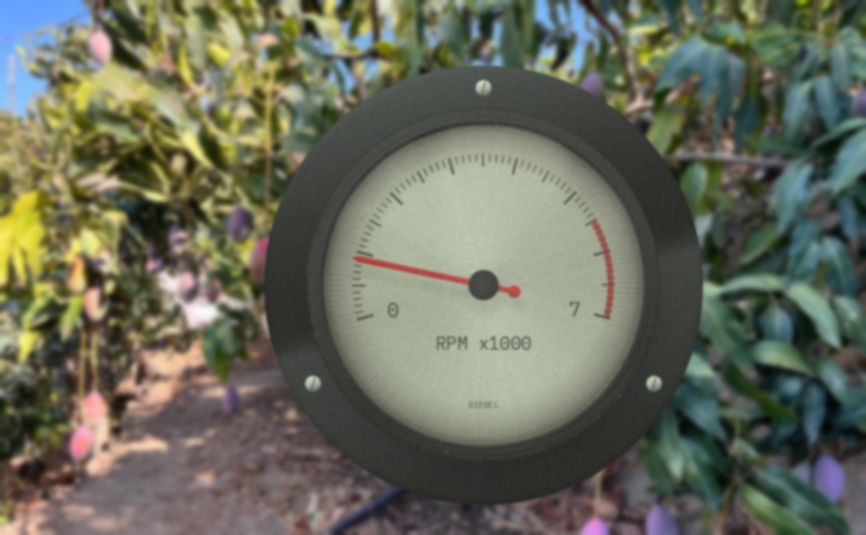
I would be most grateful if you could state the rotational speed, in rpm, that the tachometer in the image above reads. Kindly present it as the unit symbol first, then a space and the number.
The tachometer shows rpm 900
